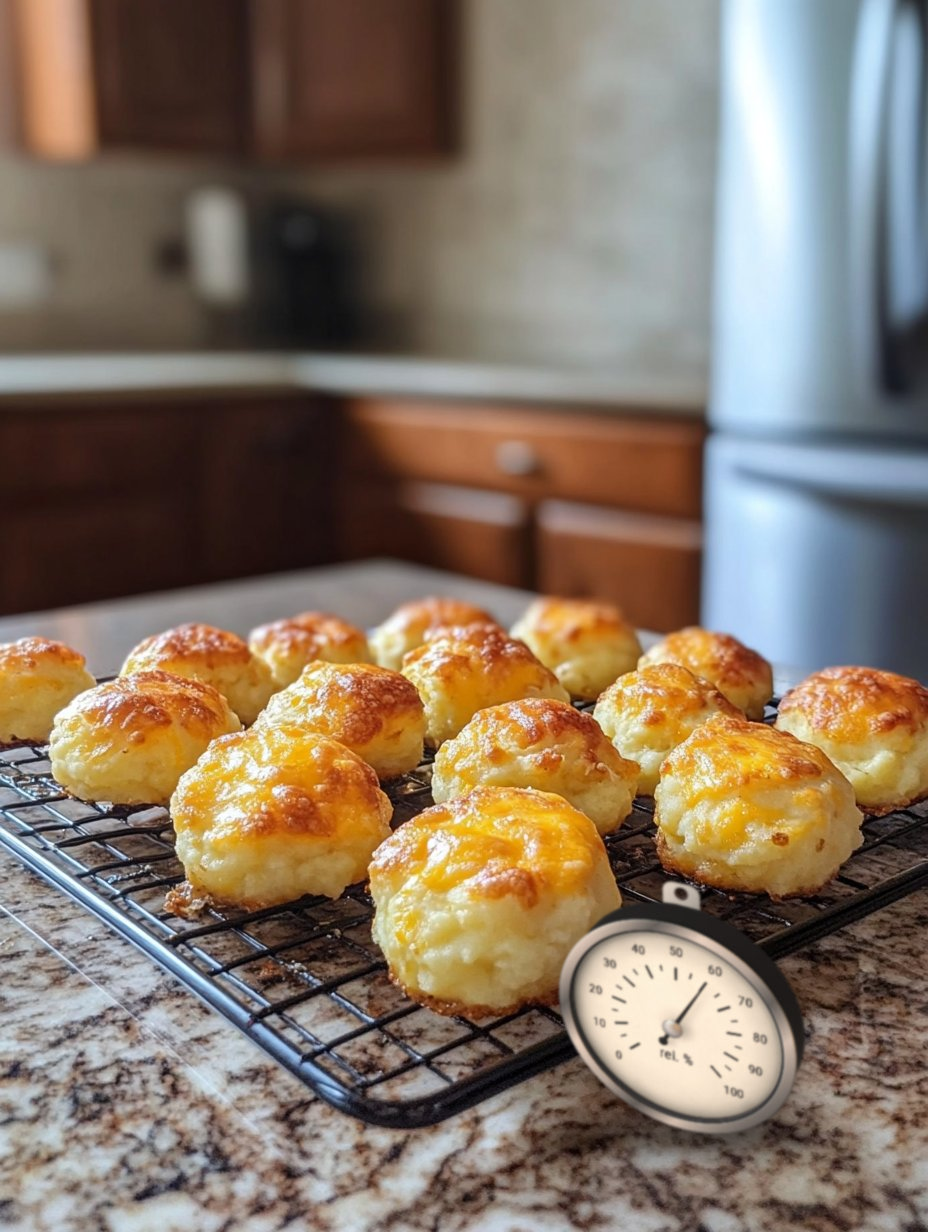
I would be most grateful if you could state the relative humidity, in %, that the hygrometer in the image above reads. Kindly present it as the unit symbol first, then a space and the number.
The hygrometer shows % 60
